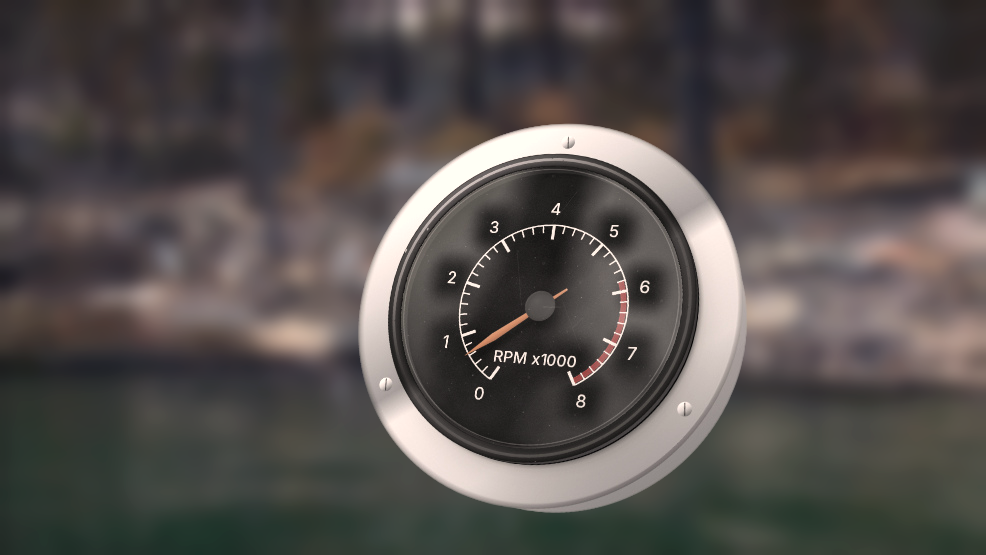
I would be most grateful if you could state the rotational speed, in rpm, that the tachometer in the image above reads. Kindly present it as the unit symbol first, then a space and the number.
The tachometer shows rpm 600
